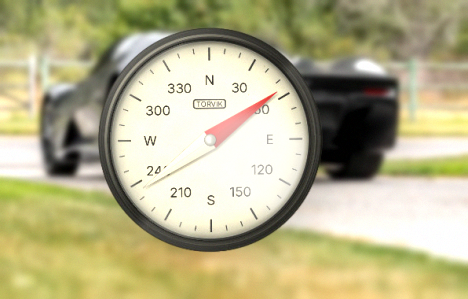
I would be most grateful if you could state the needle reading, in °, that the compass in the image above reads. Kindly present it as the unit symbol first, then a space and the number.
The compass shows ° 55
